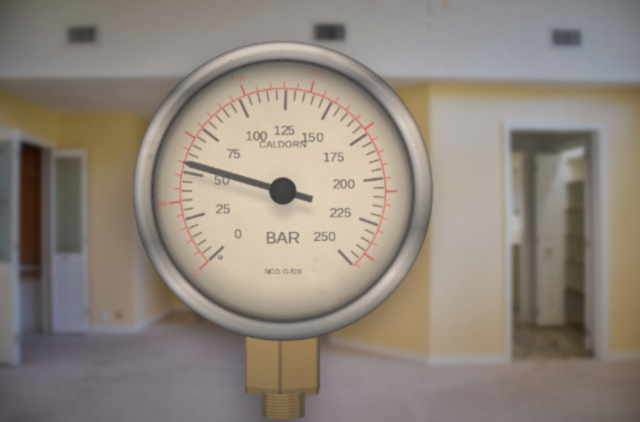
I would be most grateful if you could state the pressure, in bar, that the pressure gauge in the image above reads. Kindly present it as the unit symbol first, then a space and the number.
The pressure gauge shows bar 55
